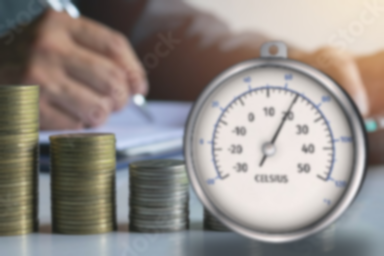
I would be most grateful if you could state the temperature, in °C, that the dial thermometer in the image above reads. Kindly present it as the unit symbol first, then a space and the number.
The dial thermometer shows °C 20
